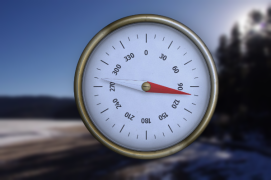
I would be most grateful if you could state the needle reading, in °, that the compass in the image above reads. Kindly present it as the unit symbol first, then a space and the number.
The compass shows ° 100
